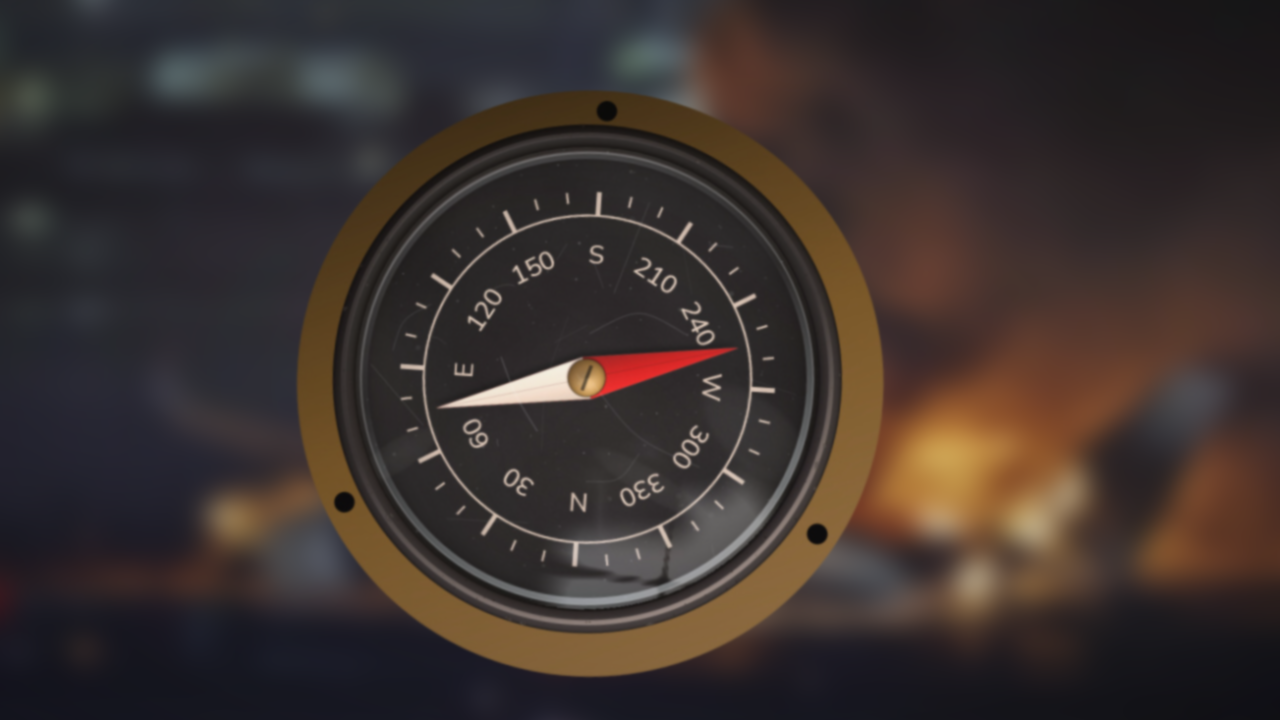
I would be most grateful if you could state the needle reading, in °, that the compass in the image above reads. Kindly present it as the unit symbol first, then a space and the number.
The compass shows ° 255
